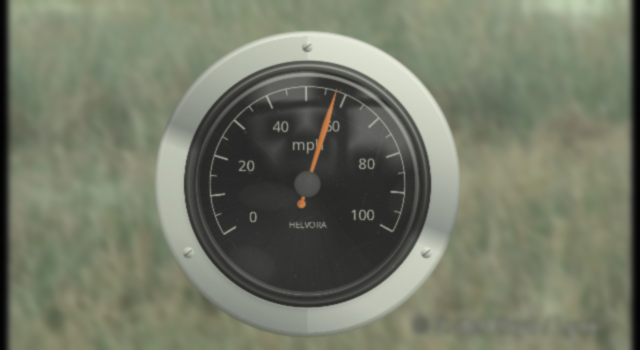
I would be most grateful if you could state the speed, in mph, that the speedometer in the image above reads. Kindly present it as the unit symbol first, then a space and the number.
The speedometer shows mph 57.5
